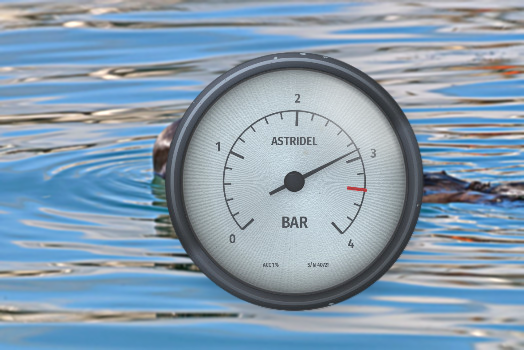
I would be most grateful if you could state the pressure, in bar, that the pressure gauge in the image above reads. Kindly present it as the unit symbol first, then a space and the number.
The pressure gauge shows bar 2.9
